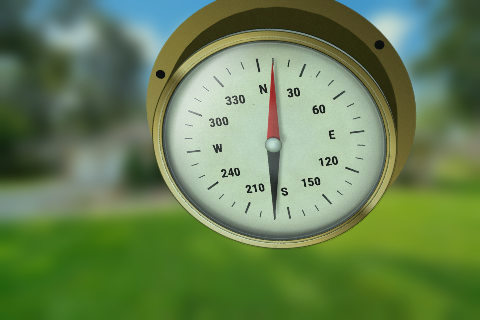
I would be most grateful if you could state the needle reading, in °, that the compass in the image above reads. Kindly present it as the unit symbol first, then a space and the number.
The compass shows ° 10
